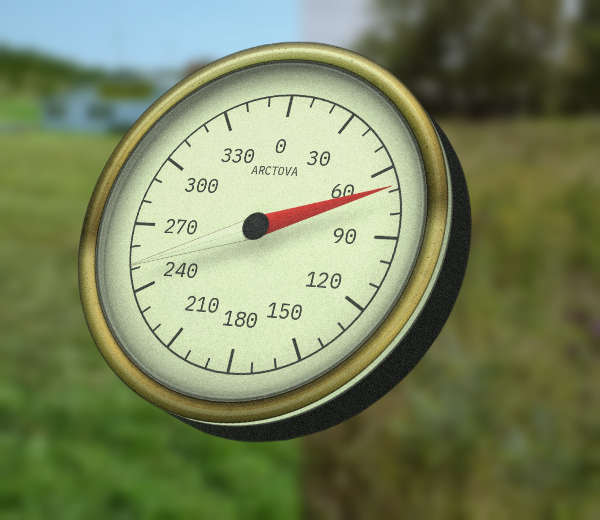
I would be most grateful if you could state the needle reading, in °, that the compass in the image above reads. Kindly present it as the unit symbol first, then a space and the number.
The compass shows ° 70
